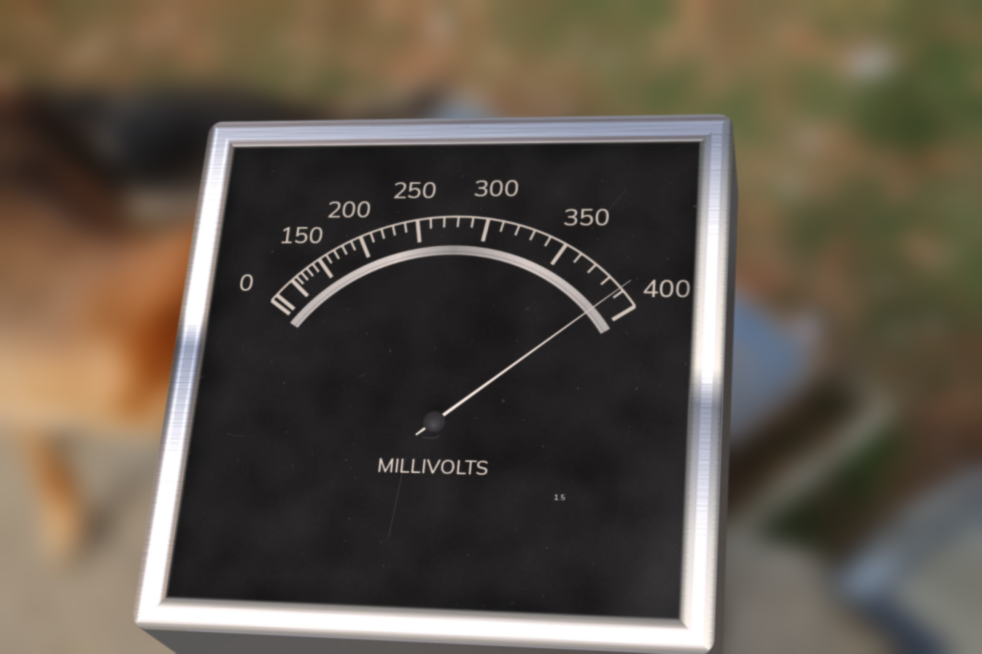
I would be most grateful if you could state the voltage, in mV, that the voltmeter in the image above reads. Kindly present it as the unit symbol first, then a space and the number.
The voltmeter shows mV 390
